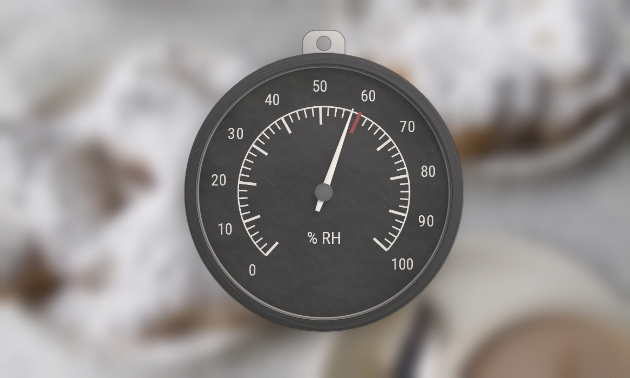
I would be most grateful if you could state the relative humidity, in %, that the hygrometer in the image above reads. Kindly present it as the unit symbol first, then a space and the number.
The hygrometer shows % 58
